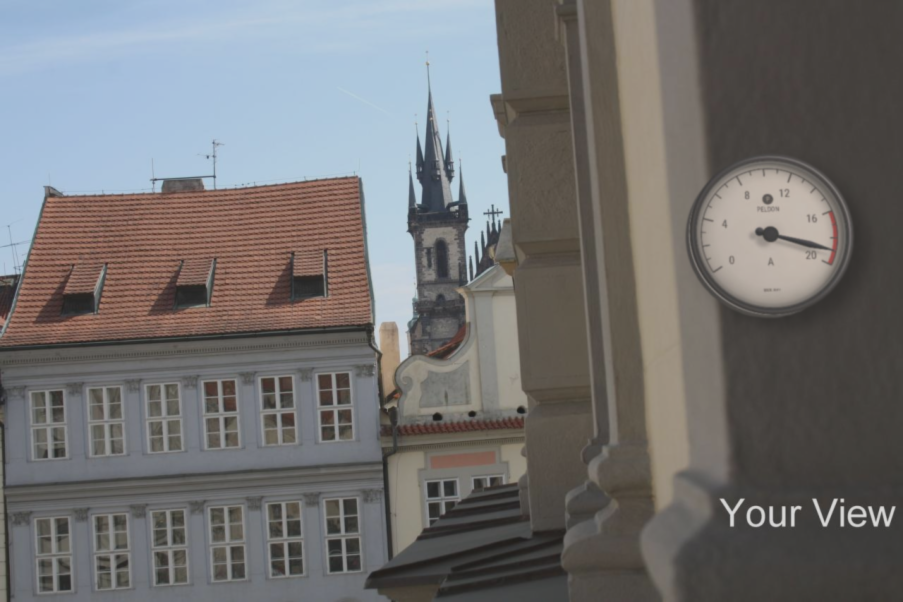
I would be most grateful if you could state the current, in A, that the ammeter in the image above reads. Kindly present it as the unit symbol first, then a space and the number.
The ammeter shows A 19
